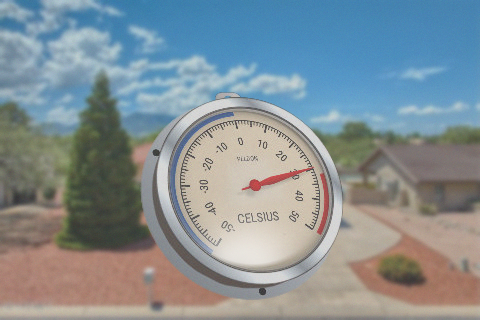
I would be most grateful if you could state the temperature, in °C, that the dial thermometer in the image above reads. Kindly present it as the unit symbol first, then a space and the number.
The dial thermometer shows °C 30
